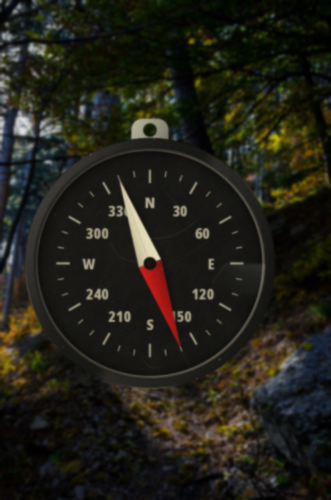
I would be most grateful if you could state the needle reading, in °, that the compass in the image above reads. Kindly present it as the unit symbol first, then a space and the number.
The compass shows ° 160
